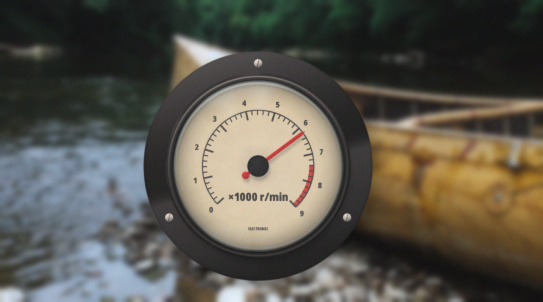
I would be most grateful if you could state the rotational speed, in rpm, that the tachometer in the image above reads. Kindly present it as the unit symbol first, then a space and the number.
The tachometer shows rpm 6200
